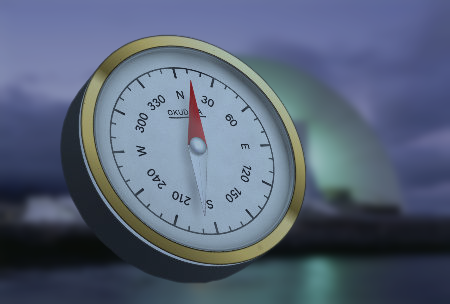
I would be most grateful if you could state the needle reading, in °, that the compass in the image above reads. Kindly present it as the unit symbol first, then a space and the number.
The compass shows ° 10
